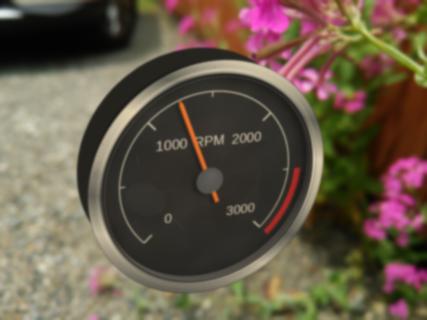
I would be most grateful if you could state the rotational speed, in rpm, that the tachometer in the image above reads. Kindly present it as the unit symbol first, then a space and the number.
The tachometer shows rpm 1250
